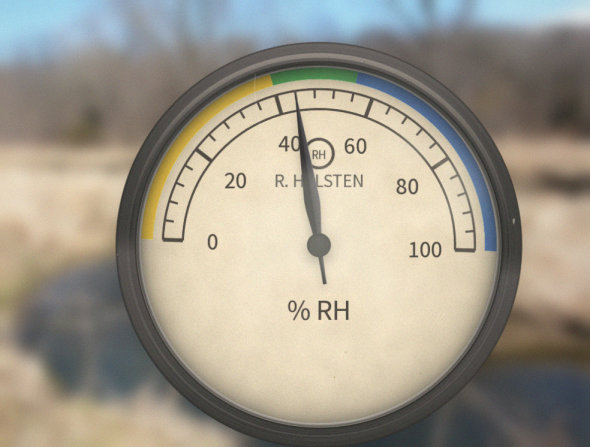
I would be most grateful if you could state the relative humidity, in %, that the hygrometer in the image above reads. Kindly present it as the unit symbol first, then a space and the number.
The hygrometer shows % 44
